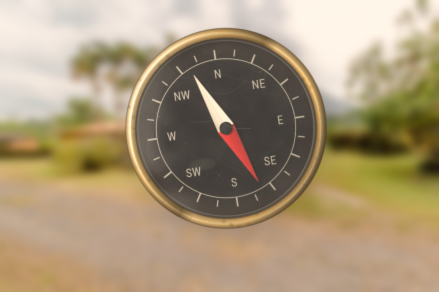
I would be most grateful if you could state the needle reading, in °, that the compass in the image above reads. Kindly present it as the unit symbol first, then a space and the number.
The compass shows ° 157.5
